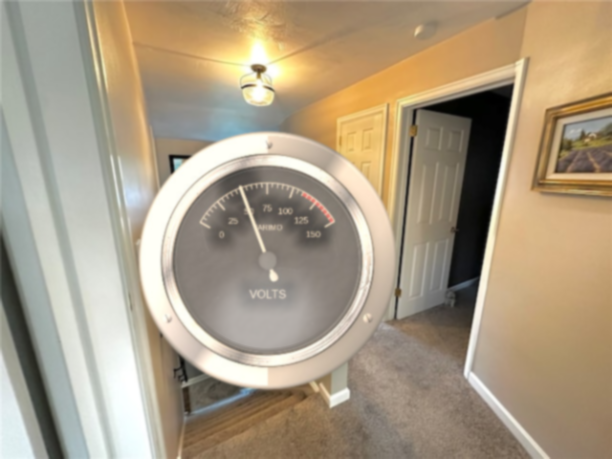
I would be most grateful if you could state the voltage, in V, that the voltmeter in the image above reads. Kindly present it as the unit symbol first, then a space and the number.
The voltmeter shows V 50
